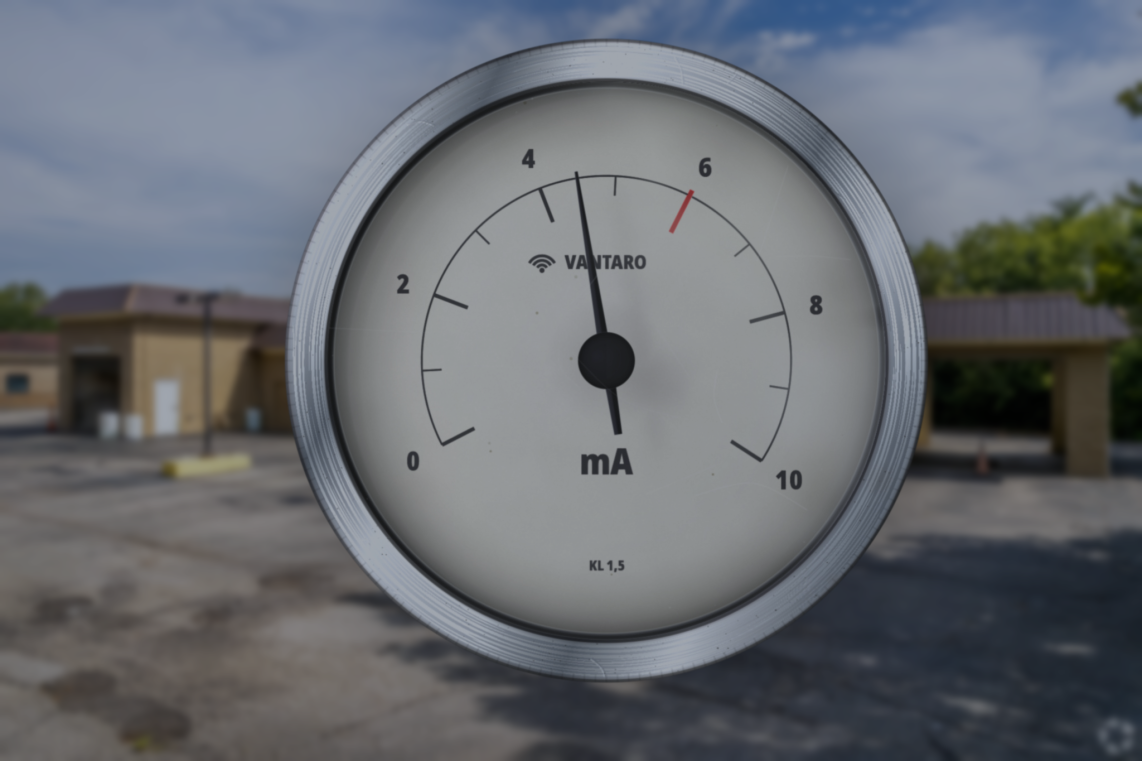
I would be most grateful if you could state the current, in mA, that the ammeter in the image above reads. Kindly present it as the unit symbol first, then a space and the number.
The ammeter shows mA 4.5
